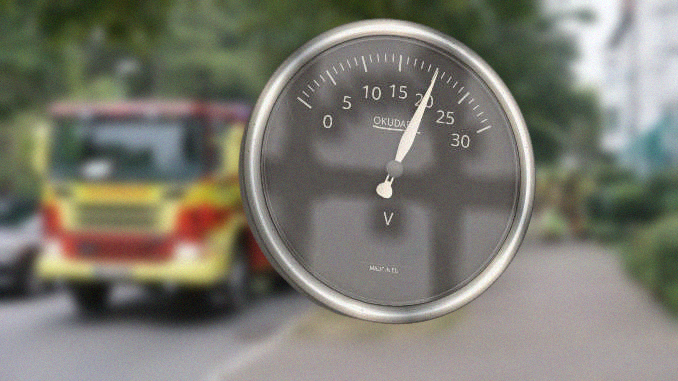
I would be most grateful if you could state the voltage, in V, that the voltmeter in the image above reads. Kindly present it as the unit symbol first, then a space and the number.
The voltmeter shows V 20
